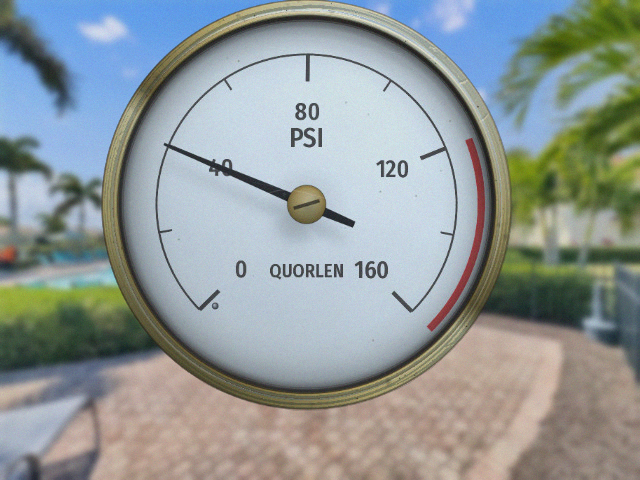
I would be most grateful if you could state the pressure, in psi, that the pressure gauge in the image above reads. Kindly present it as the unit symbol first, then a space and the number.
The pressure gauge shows psi 40
